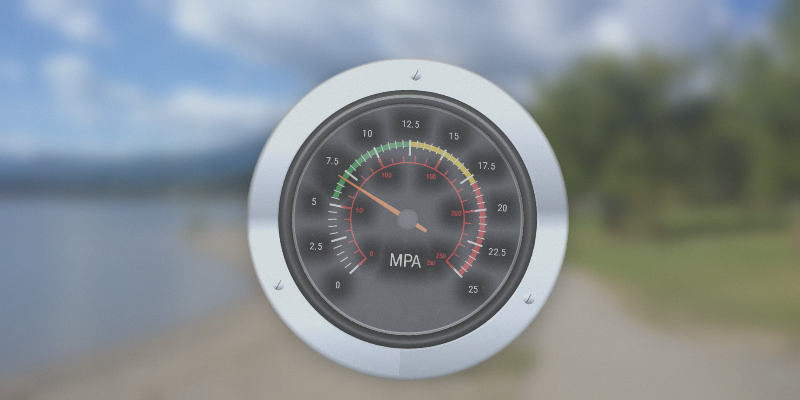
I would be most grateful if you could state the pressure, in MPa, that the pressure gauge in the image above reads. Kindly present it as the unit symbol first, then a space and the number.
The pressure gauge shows MPa 7
